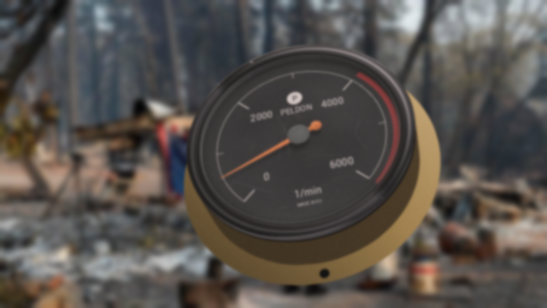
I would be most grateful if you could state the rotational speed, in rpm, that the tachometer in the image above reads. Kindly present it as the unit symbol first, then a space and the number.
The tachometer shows rpm 500
